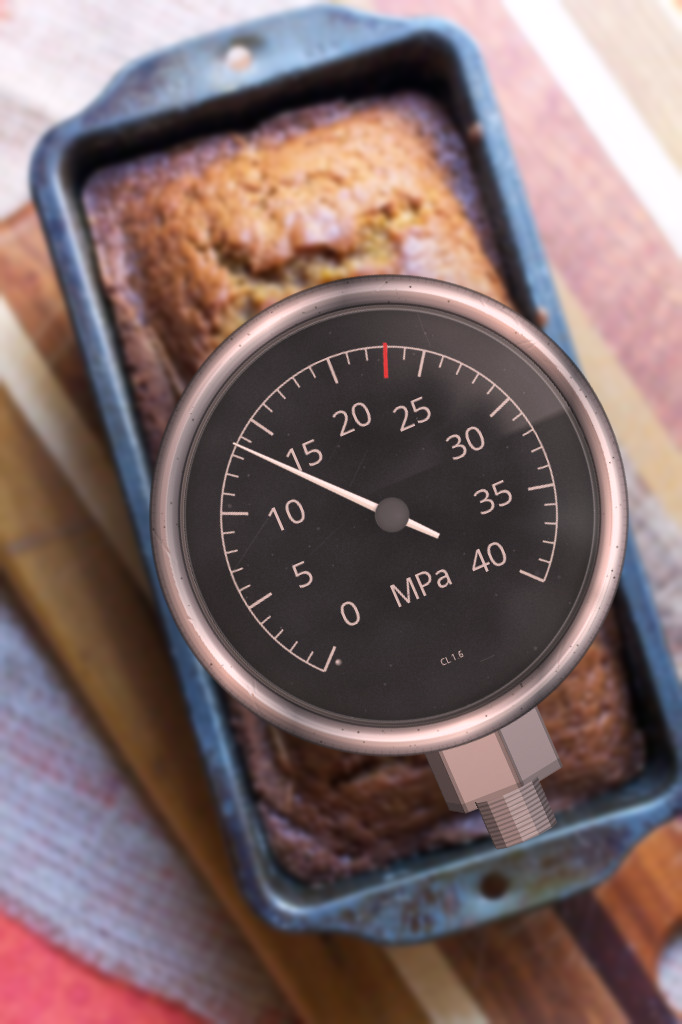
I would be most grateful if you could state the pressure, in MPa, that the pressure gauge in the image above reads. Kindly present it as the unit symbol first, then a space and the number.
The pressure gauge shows MPa 13.5
